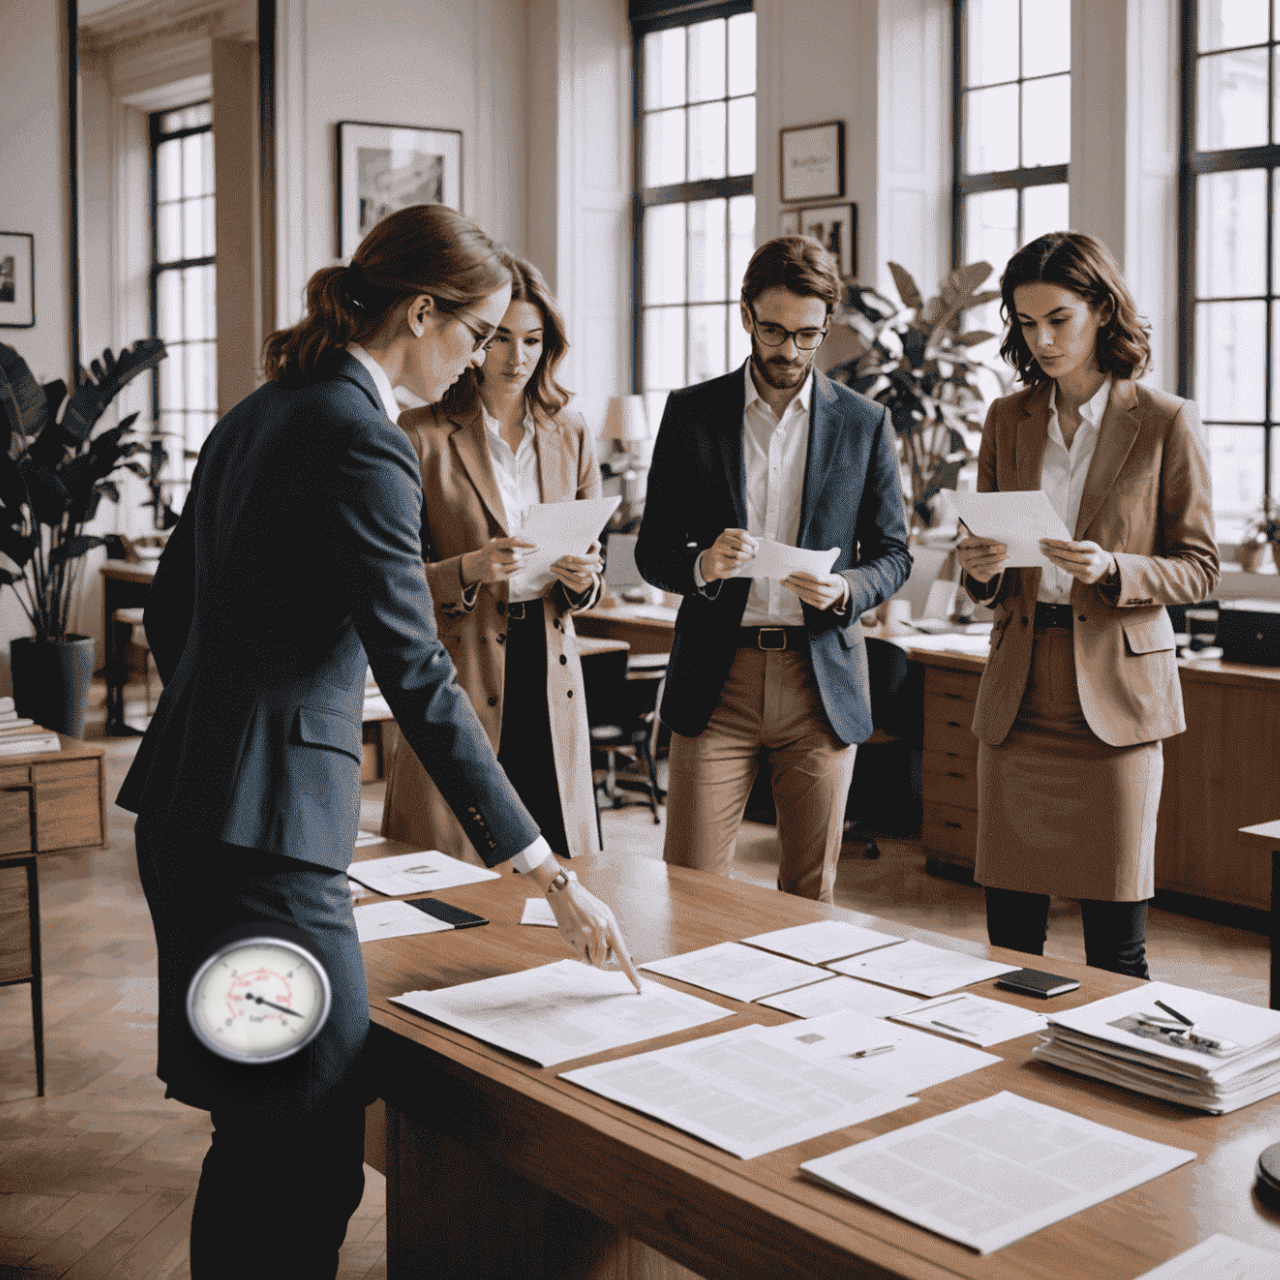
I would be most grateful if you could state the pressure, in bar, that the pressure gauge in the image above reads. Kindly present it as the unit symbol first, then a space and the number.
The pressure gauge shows bar 5.5
